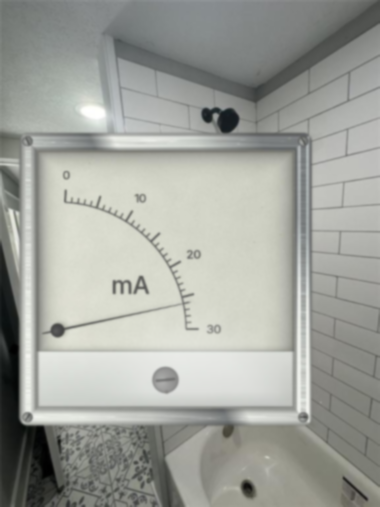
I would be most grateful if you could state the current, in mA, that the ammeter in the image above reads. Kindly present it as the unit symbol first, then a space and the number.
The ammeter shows mA 26
